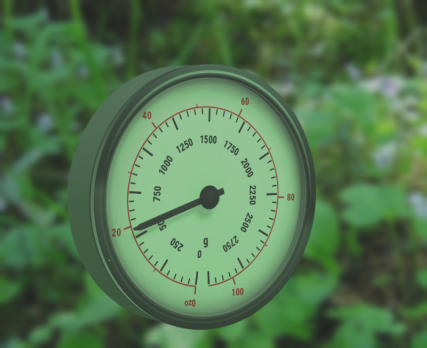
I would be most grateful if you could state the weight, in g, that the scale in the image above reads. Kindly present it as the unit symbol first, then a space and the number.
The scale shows g 550
